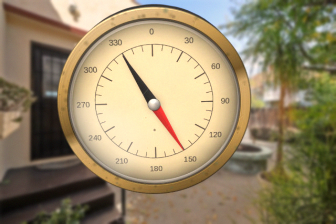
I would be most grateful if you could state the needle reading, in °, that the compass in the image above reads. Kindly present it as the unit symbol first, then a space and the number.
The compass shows ° 150
